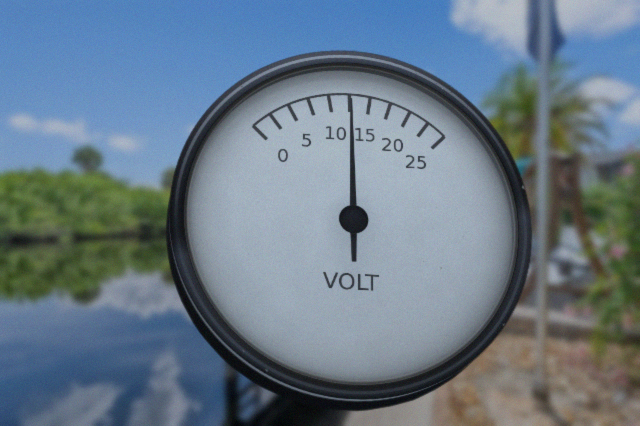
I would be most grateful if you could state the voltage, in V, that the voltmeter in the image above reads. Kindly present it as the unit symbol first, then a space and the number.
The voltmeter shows V 12.5
